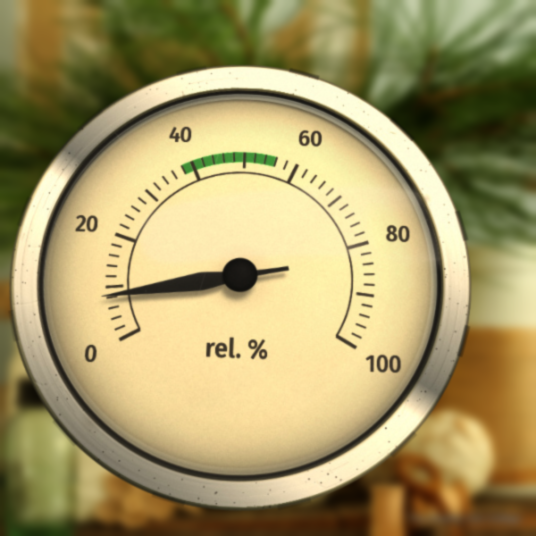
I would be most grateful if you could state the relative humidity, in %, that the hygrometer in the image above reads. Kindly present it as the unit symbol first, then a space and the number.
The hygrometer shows % 8
